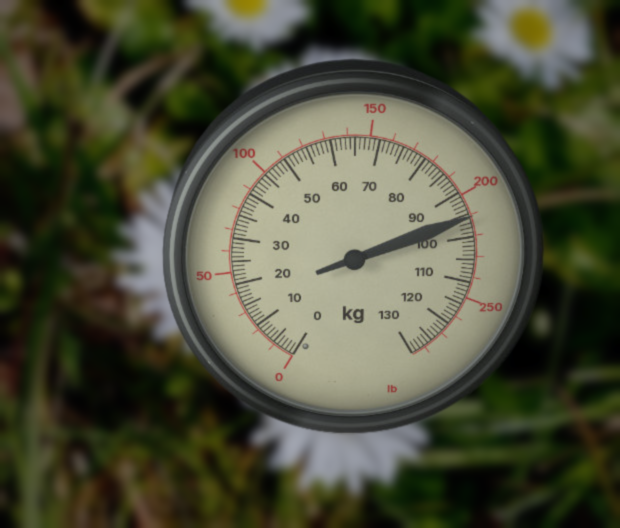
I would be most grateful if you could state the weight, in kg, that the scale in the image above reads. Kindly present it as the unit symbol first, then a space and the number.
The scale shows kg 95
